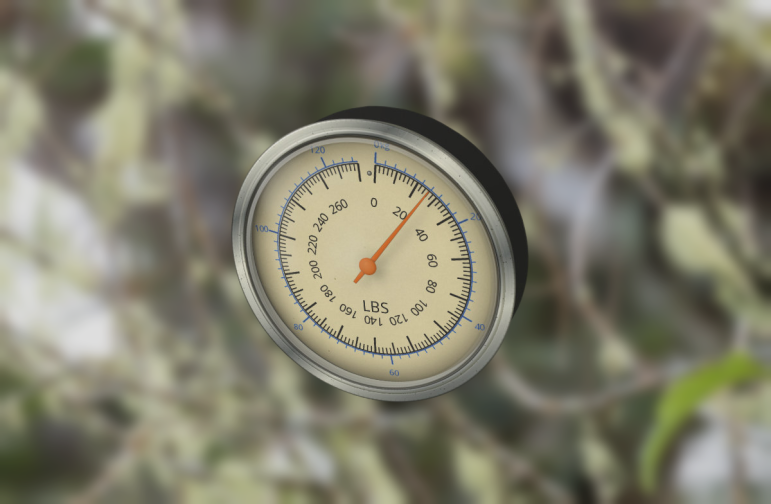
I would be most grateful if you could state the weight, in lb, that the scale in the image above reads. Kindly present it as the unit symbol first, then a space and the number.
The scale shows lb 26
